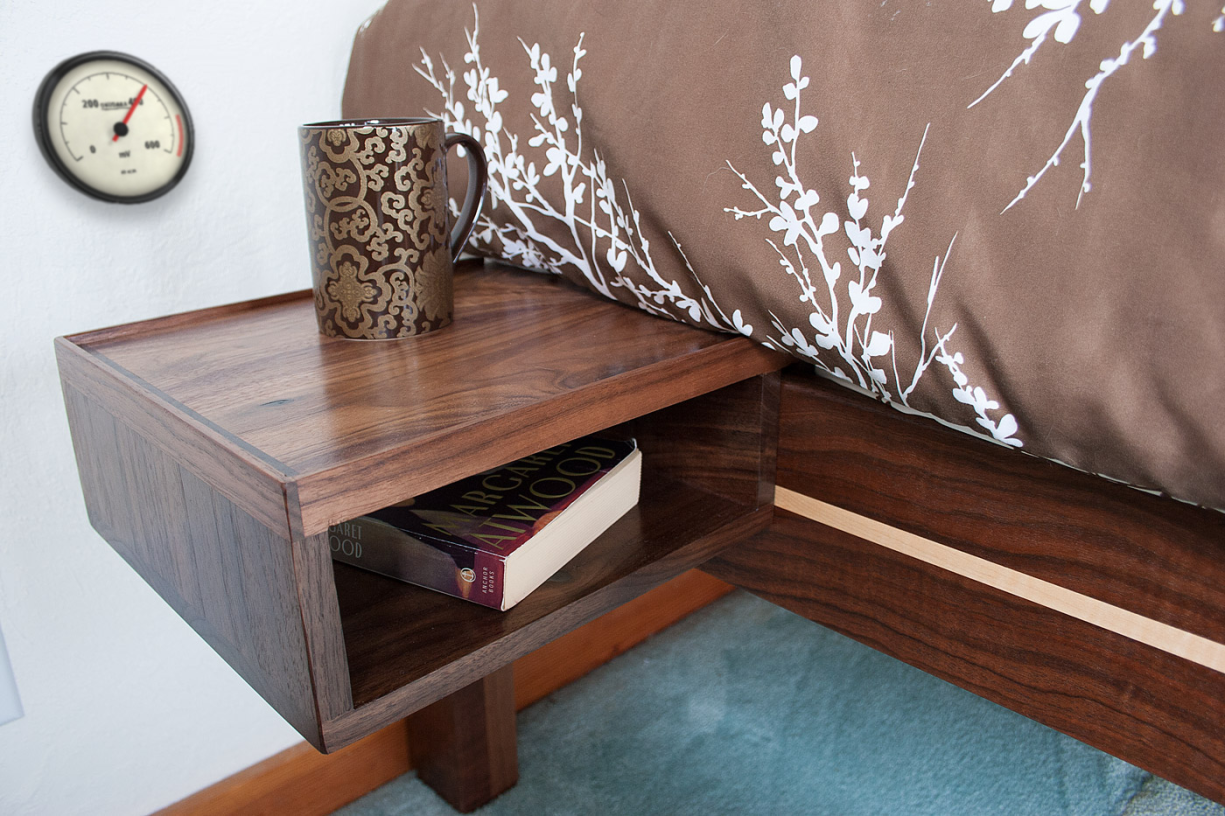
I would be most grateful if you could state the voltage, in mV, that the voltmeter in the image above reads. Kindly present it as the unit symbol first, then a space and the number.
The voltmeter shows mV 400
